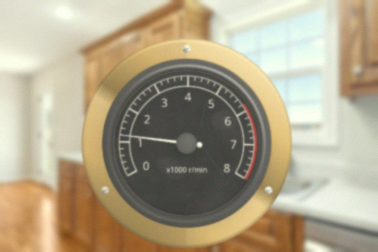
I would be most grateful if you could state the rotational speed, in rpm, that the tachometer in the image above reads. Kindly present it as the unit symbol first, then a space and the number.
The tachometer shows rpm 1200
